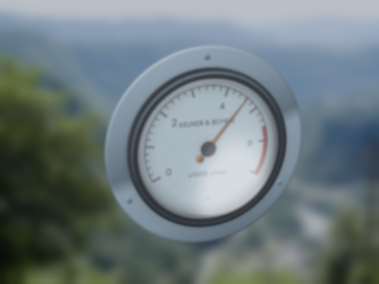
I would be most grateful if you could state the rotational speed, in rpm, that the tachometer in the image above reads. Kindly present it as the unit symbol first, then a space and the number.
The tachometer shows rpm 4600
